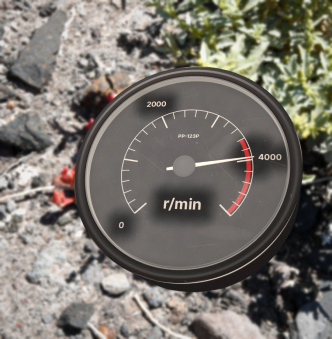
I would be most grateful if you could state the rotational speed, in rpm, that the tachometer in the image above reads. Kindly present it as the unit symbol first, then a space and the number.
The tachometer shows rpm 4000
